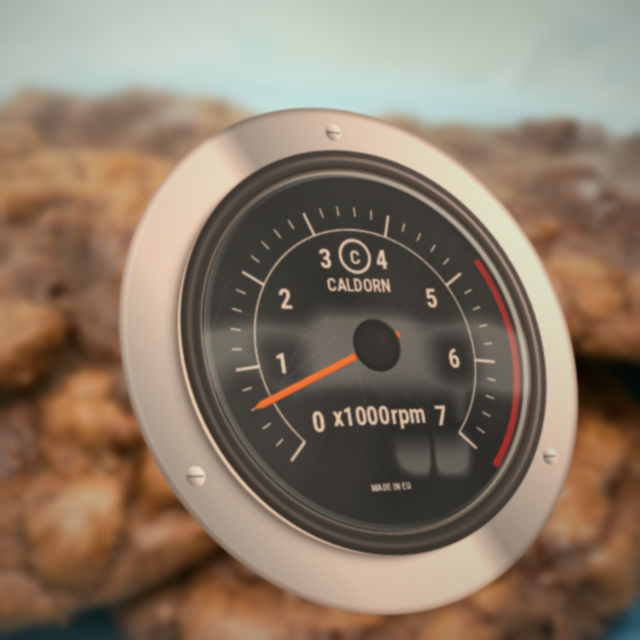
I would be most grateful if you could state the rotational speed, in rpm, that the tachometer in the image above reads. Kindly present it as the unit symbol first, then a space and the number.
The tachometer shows rpm 600
